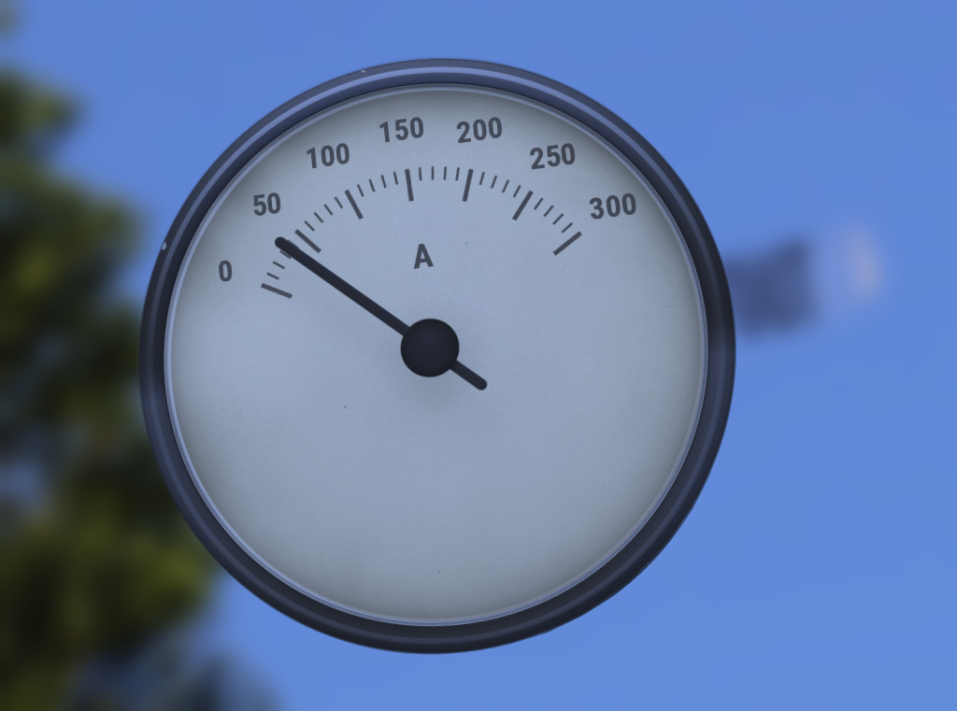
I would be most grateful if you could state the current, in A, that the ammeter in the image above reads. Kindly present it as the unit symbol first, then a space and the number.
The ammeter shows A 35
